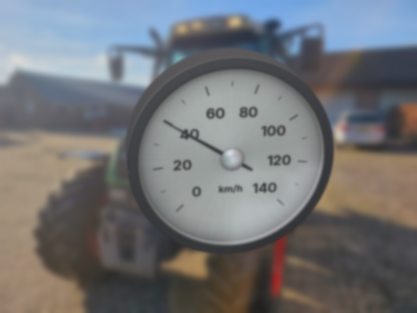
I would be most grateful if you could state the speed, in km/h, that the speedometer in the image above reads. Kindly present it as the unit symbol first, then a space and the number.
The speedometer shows km/h 40
